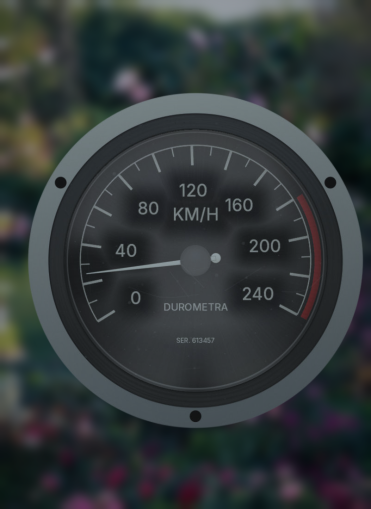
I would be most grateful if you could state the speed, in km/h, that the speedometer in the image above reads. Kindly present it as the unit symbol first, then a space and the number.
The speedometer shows km/h 25
